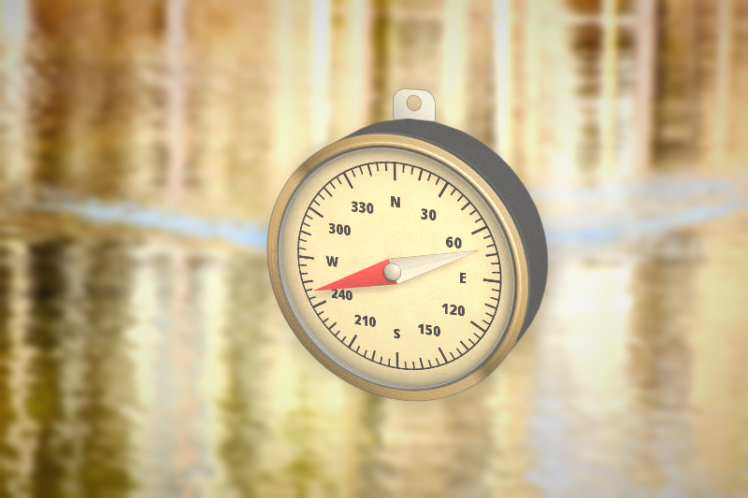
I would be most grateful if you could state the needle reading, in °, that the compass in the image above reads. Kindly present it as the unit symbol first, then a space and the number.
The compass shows ° 250
